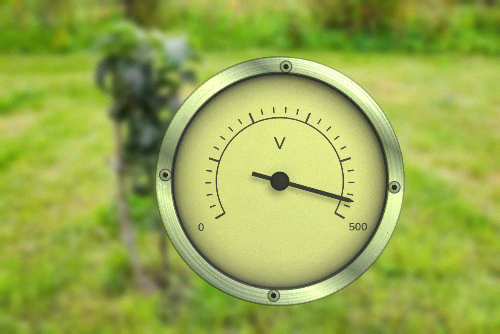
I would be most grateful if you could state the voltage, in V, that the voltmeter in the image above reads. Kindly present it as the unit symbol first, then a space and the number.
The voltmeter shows V 470
